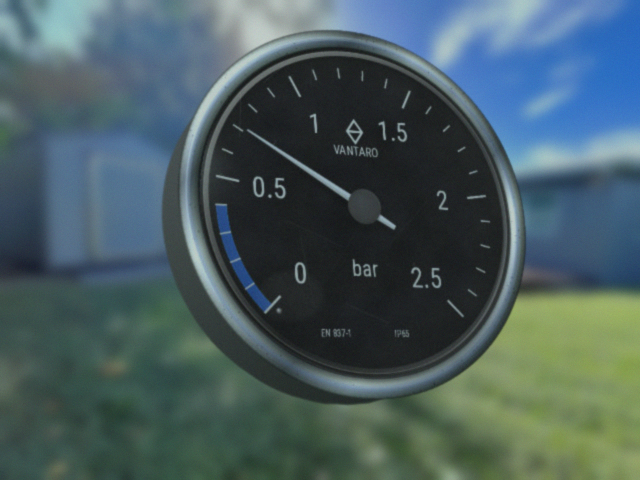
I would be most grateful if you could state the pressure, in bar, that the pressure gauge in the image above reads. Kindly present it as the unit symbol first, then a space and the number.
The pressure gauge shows bar 0.7
